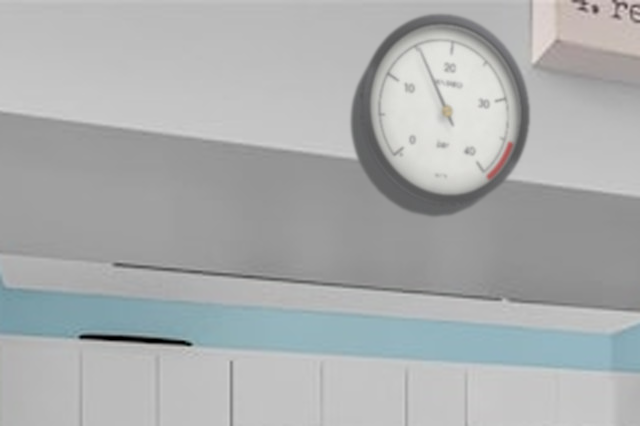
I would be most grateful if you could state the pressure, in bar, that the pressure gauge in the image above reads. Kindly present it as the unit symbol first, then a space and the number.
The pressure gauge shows bar 15
